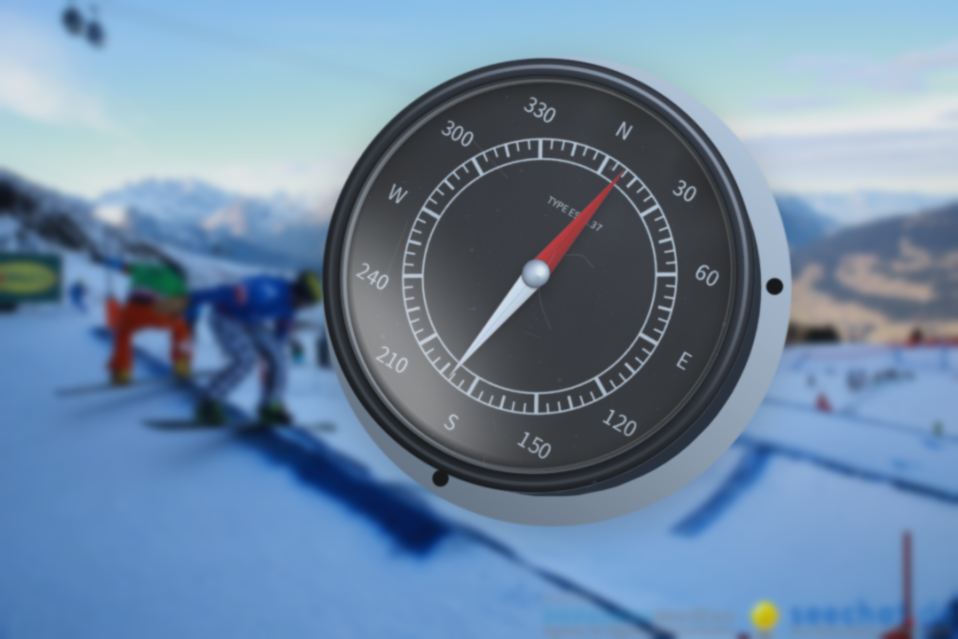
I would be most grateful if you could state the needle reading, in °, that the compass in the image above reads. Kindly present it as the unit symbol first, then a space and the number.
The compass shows ° 10
